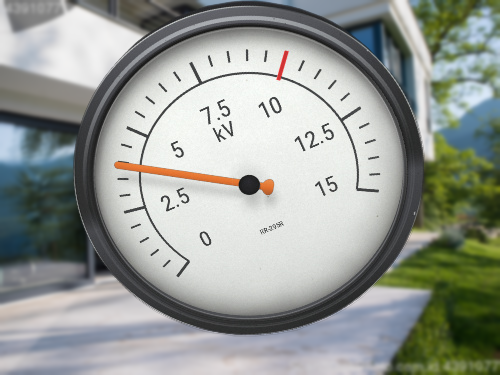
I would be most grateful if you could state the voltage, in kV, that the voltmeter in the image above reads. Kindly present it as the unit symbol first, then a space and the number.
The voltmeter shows kV 4
